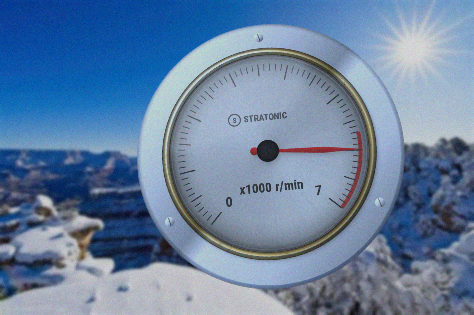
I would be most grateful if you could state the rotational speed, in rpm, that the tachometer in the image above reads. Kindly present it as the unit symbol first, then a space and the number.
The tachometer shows rpm 6000
